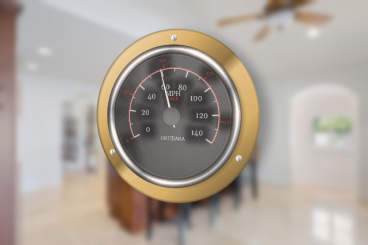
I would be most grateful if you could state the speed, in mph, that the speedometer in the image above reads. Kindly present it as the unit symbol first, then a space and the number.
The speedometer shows mph 60
